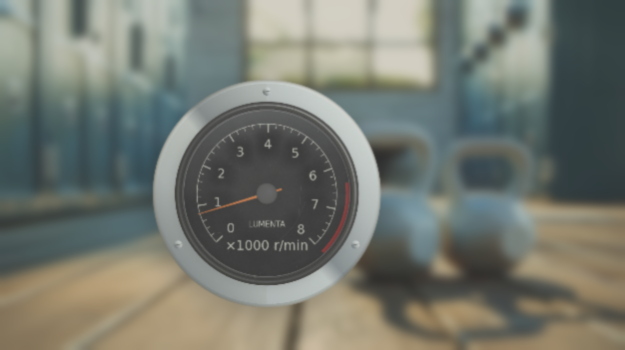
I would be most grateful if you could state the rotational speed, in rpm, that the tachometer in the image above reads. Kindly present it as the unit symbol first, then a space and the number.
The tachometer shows rpm 800
